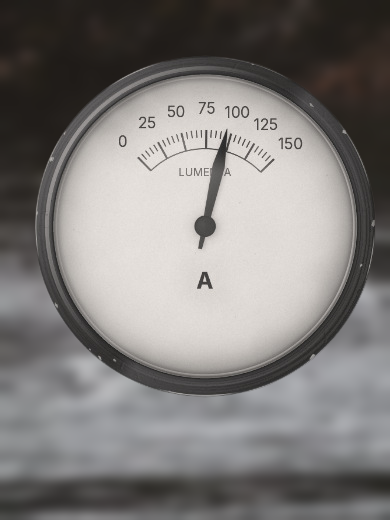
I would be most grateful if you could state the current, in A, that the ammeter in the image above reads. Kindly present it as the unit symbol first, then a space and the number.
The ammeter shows A 95
